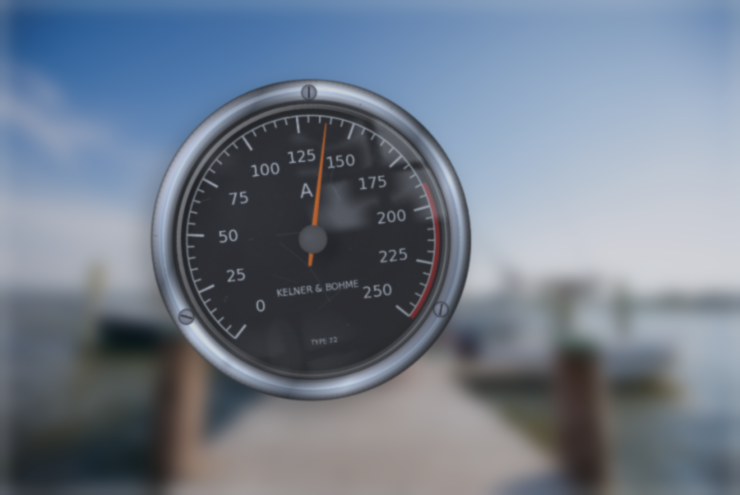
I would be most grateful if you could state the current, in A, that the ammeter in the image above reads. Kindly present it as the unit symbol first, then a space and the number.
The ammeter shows A 137.5
